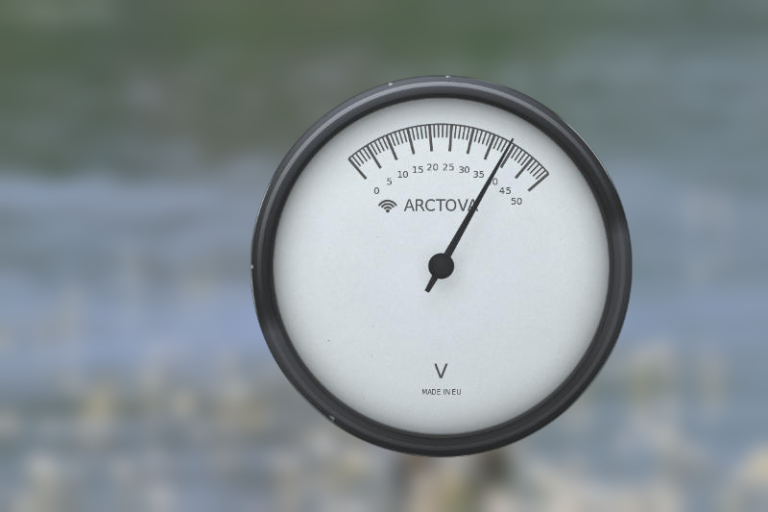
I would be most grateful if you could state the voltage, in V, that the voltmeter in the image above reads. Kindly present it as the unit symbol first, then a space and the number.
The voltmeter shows V 39
